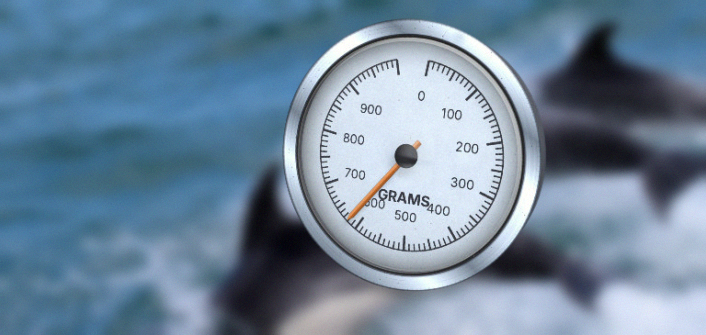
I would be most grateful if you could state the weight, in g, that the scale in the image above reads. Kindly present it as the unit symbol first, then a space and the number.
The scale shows g 620
